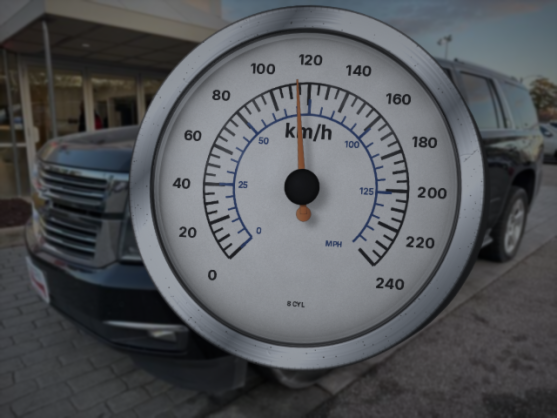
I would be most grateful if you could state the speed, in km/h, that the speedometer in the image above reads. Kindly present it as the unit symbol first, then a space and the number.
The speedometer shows km/h 115
